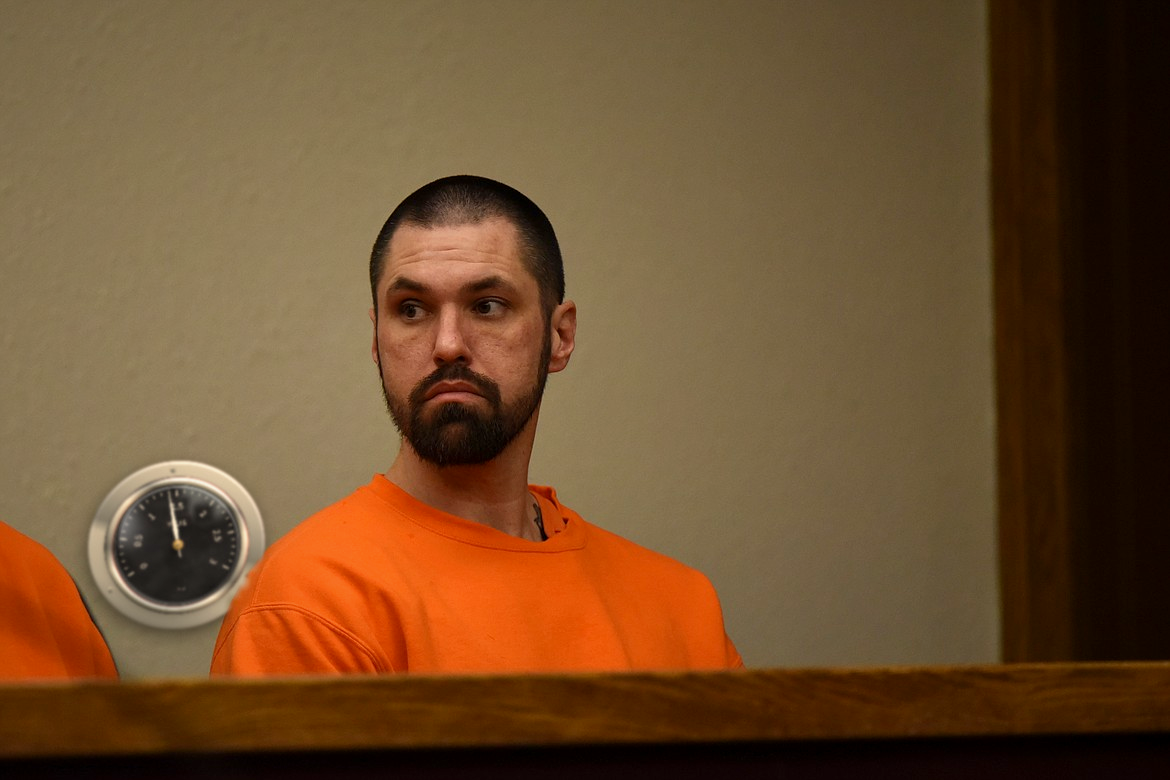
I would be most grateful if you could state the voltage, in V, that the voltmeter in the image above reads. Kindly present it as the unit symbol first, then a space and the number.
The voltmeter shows V 1.4
